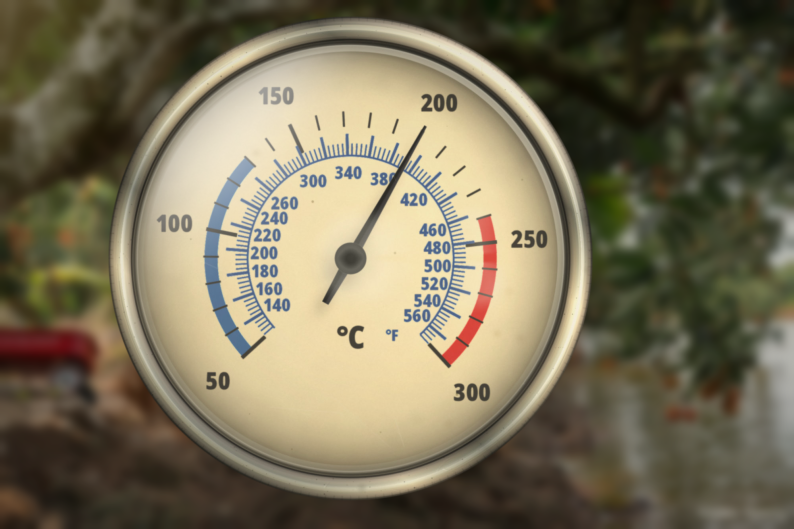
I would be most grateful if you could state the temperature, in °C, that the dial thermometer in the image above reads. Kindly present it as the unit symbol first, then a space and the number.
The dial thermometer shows °C 200
